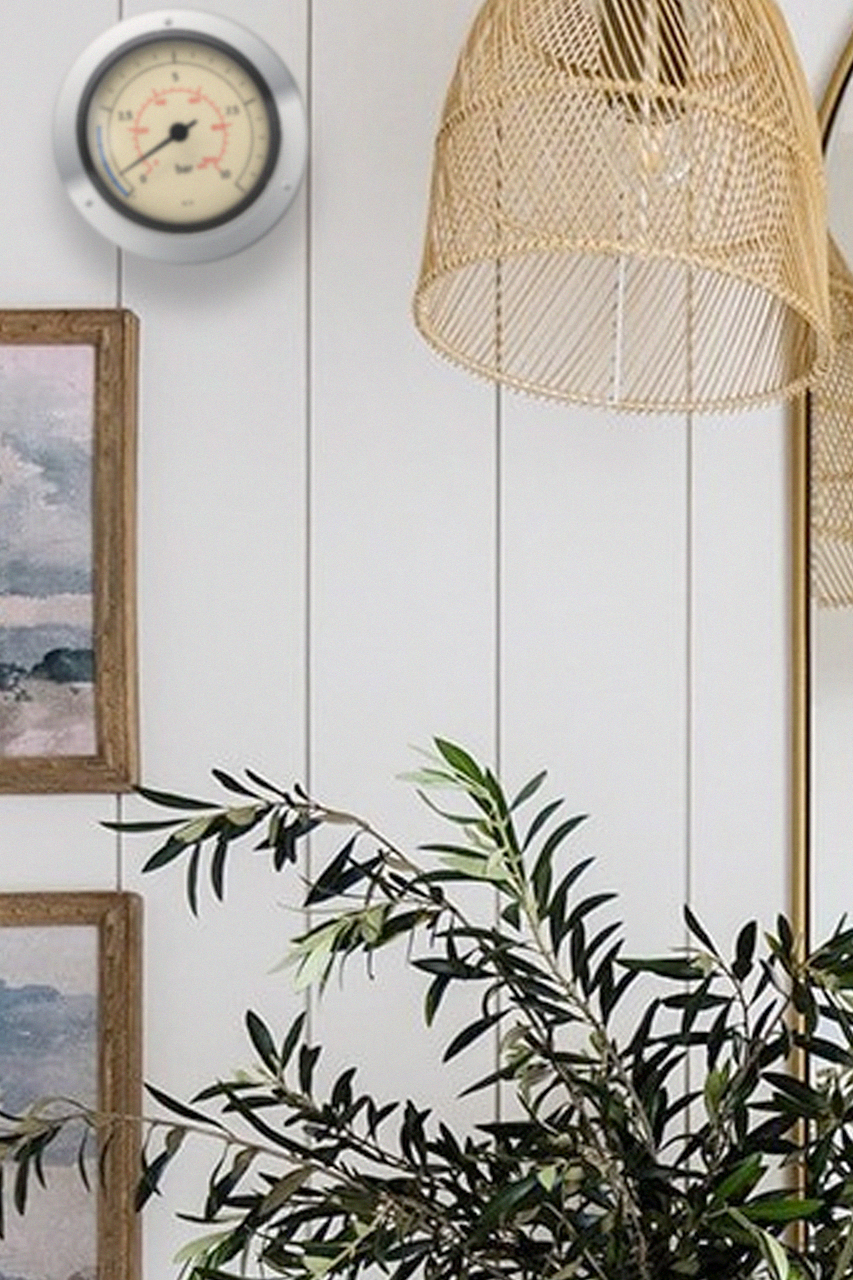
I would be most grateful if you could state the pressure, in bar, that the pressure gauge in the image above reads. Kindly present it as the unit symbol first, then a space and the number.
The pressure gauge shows bar 0.5
